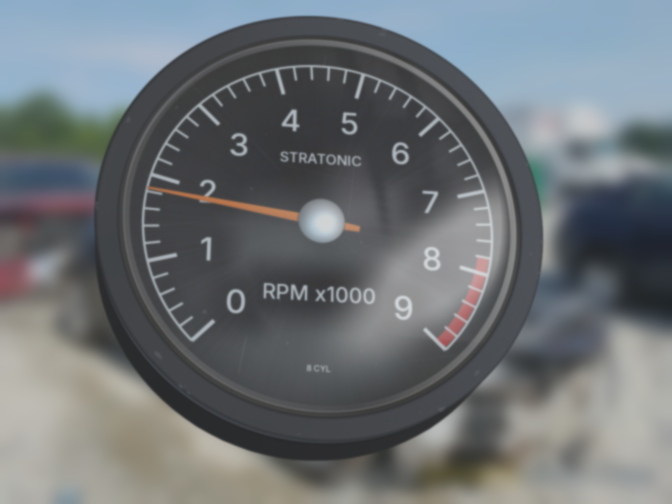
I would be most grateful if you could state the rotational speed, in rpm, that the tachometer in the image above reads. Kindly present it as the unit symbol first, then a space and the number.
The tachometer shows rpm 1800
